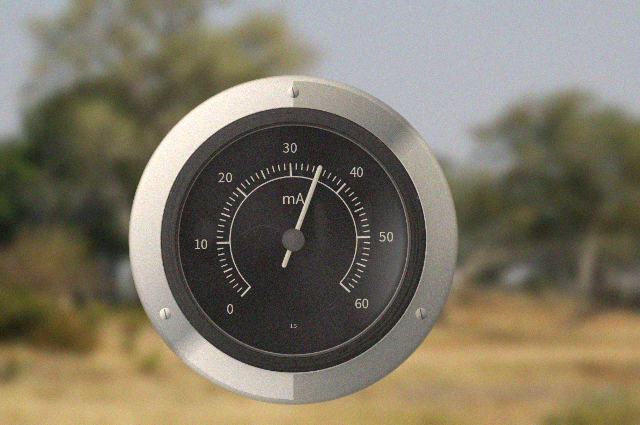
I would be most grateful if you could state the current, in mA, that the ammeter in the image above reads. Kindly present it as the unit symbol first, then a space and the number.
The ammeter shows mA 35
